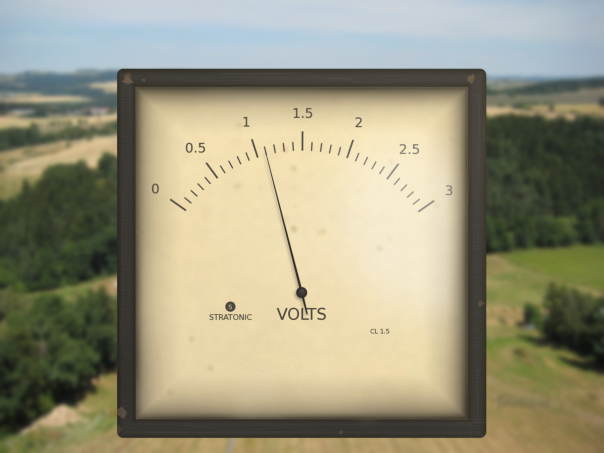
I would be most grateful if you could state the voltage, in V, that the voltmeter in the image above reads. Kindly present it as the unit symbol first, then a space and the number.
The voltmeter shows V 1.1
